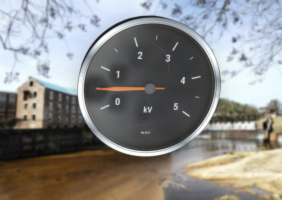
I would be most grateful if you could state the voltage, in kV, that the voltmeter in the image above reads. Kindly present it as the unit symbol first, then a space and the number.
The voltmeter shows kV 0.5
